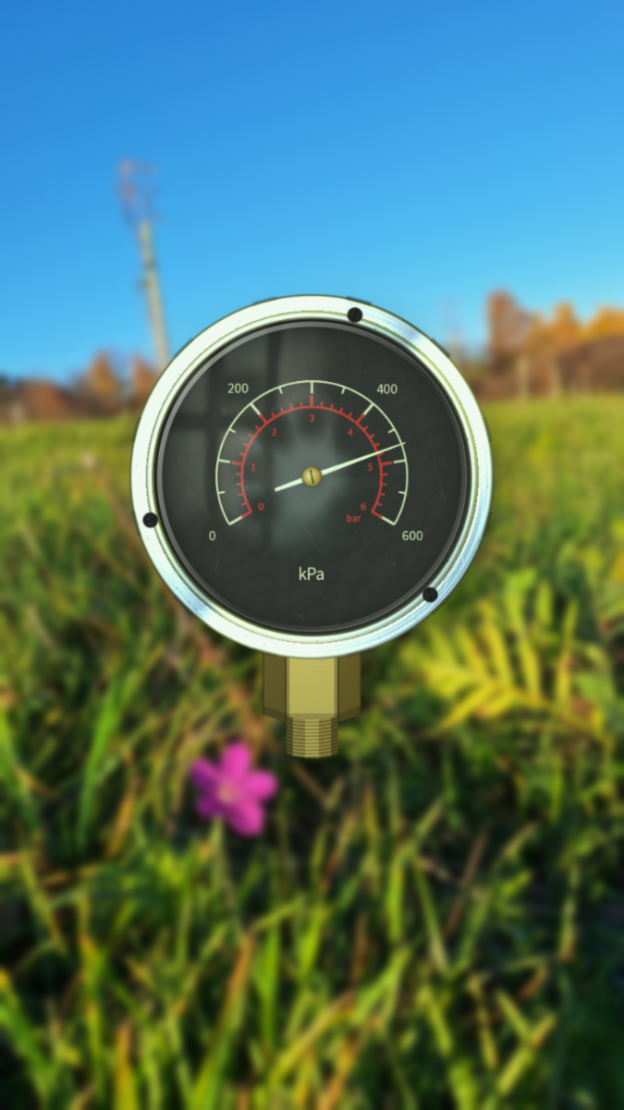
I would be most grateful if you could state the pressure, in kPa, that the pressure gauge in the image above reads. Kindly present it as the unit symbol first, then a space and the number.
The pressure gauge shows kPa 475
